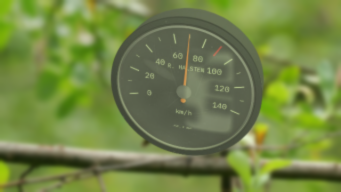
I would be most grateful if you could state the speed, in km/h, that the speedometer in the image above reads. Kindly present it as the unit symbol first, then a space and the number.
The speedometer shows km/h 70
